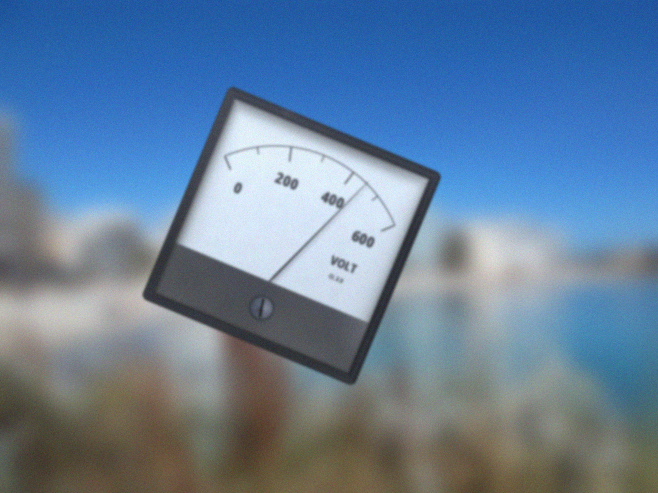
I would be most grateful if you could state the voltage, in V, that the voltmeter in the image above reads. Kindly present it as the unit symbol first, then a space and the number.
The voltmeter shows V 450
